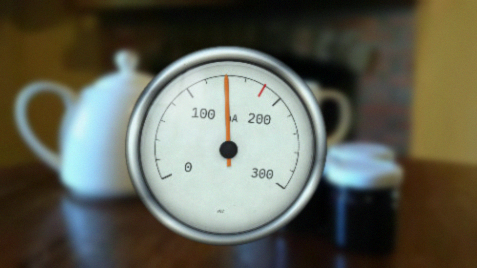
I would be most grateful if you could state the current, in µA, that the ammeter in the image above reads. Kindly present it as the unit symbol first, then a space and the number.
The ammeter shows µA 140
